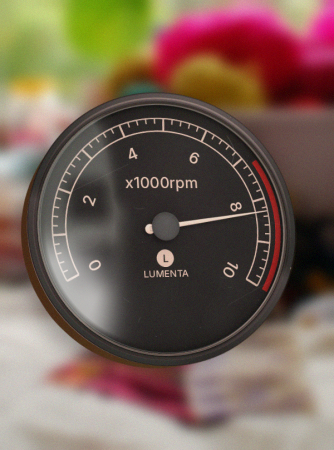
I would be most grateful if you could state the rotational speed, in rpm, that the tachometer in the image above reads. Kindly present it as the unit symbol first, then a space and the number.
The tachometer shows rpm 8300
